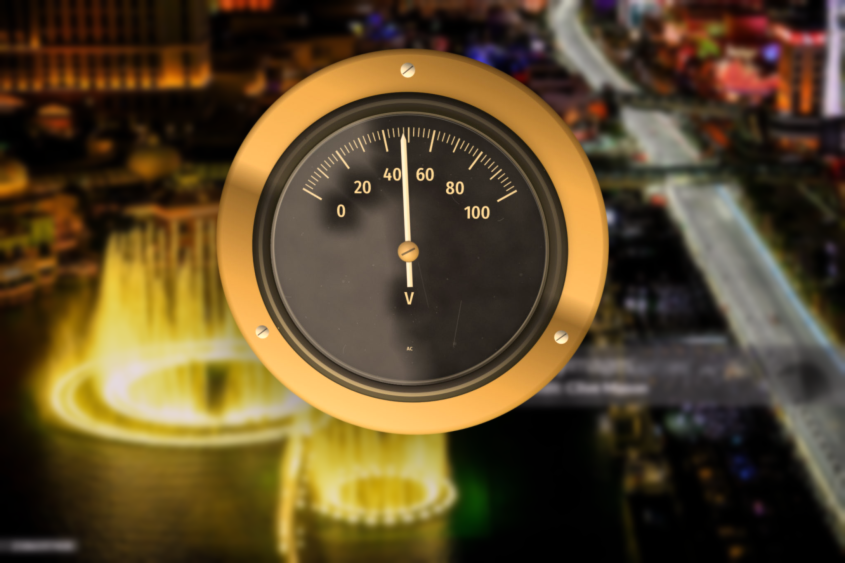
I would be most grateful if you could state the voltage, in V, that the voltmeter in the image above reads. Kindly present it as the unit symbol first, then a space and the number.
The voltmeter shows V 48
